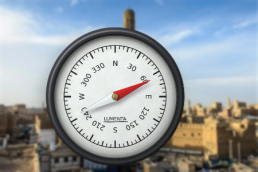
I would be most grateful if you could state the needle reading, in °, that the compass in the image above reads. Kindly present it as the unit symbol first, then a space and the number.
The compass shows ° 65
